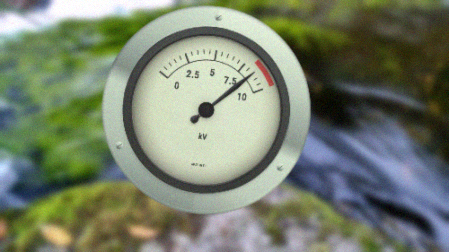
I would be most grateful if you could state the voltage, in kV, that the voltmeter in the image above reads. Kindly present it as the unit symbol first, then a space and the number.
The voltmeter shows kV 8.5
